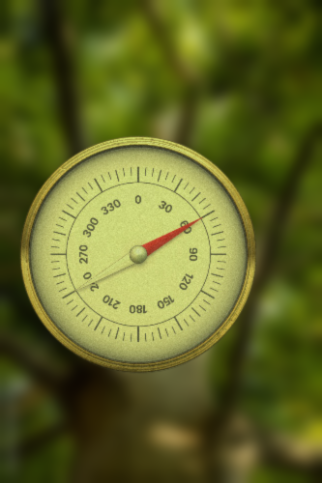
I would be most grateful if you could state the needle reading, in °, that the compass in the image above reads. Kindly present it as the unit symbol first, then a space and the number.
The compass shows ° 60
